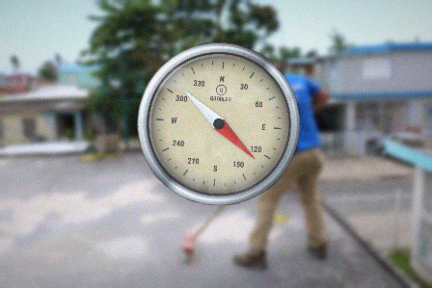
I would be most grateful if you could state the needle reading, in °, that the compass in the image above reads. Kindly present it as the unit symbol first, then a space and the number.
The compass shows ° 130
